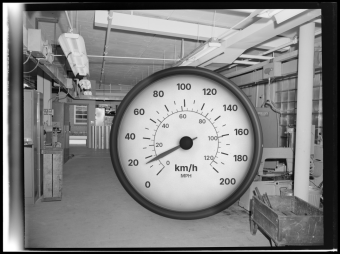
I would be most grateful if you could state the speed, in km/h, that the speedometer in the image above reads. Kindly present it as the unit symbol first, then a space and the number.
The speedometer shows km/h 15
